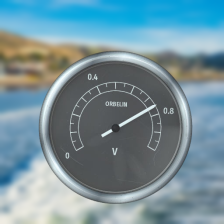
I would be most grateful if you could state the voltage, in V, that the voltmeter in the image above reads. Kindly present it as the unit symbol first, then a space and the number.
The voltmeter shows V 0.75
